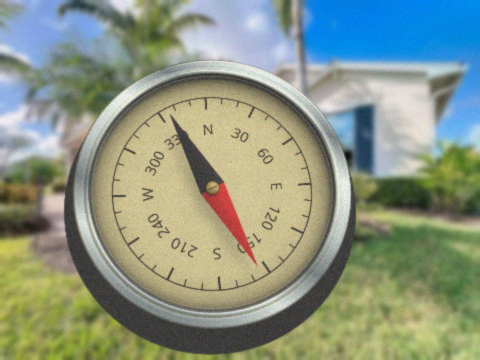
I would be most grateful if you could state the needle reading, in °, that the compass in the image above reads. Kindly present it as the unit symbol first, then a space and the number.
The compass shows ° 155
